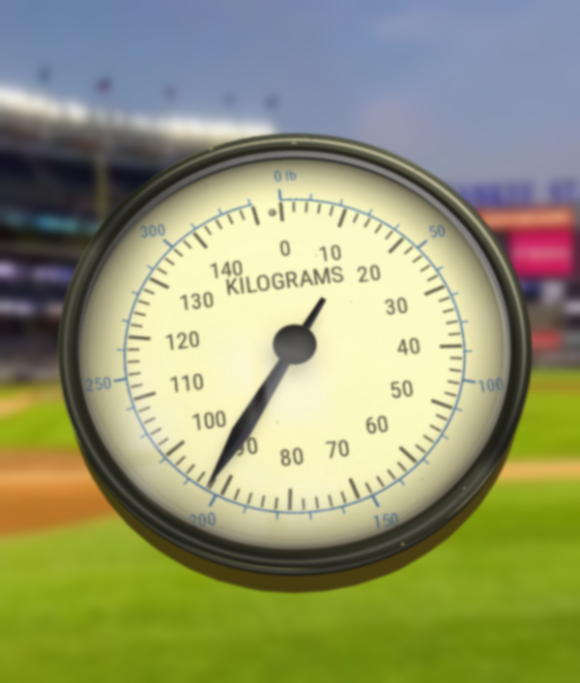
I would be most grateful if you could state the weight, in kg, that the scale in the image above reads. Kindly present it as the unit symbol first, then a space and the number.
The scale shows kg 92
